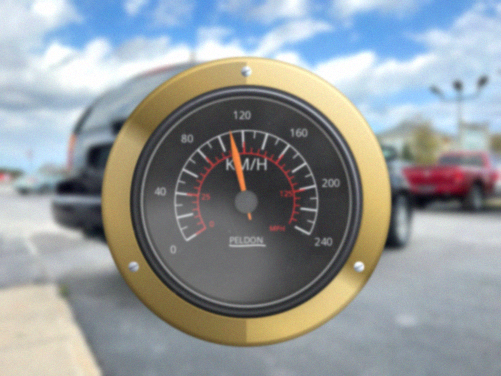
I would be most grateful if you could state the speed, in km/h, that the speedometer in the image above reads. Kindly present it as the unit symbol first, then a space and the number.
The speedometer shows km/h 110
